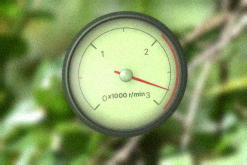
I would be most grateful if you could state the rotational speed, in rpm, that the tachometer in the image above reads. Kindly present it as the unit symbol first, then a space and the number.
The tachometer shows rpm 2750
